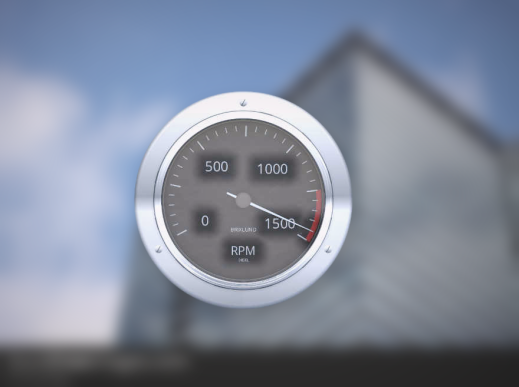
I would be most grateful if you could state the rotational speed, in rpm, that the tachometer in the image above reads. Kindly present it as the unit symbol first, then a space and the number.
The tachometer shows rpm 1450
